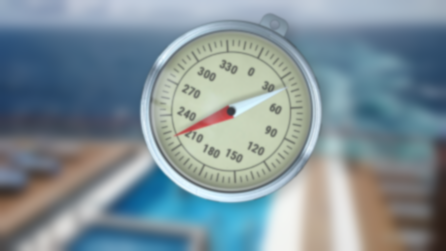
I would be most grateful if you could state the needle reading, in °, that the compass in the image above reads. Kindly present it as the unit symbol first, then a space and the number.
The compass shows ° 220
